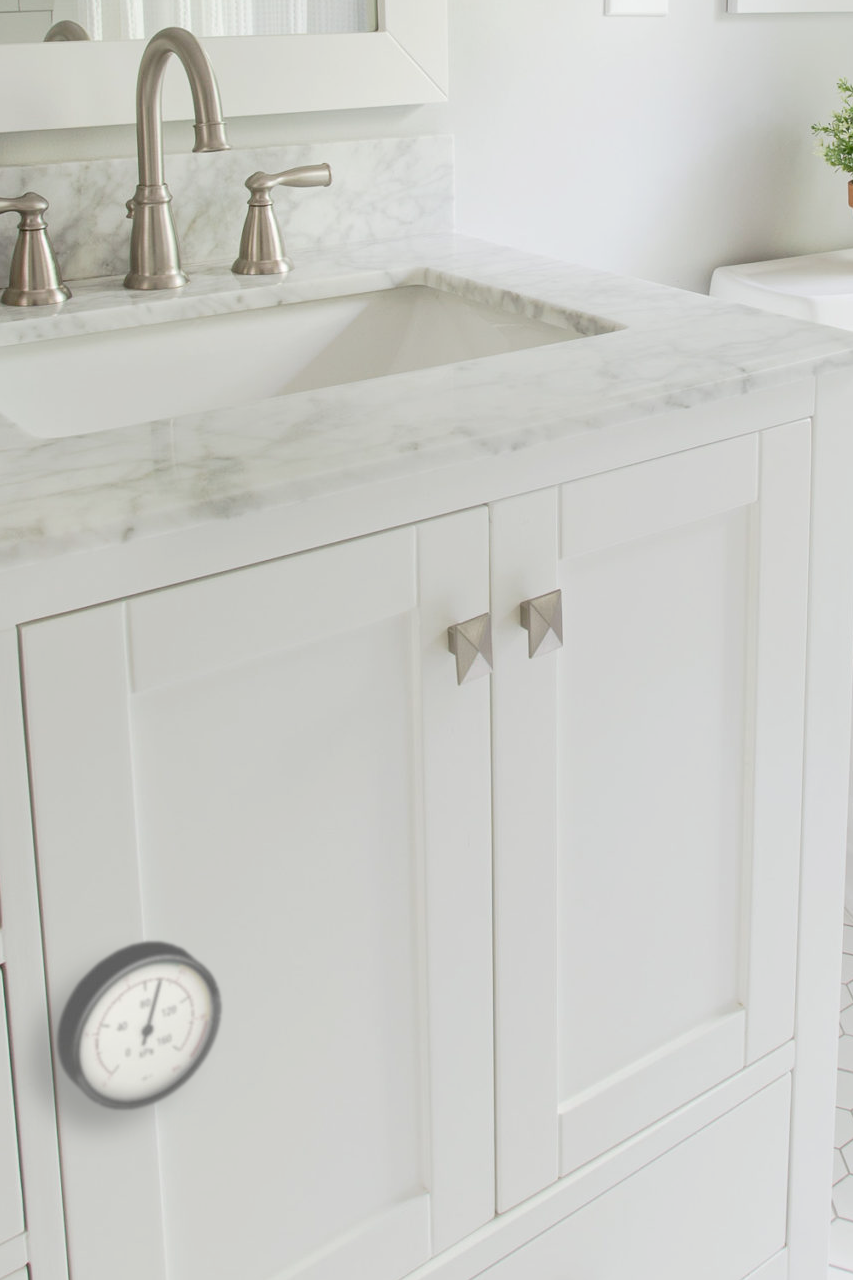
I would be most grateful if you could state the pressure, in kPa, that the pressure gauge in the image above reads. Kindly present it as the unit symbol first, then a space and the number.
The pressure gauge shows kPa 90
